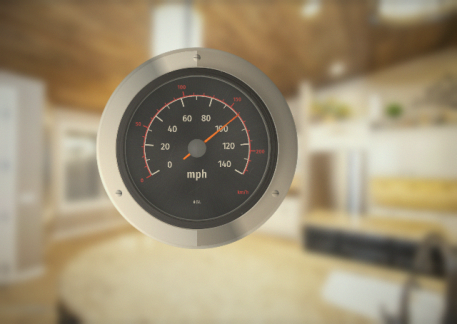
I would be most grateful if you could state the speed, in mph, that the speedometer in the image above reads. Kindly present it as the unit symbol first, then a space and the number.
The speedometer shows mph 100
